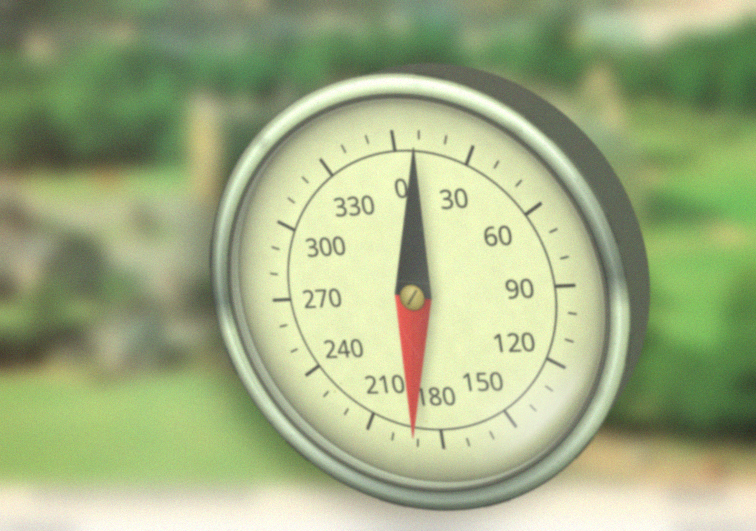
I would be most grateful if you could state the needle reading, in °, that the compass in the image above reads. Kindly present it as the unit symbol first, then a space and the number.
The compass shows ° 190
